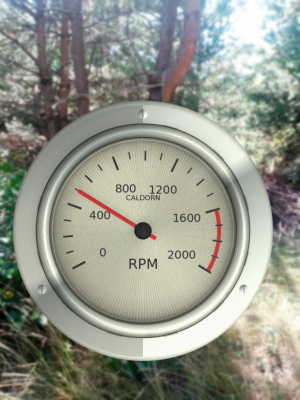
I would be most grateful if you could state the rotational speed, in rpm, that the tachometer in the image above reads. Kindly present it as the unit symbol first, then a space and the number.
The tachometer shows rpm 500
